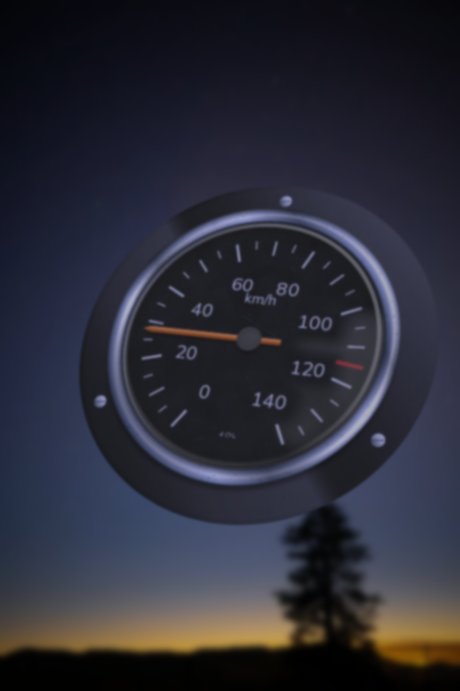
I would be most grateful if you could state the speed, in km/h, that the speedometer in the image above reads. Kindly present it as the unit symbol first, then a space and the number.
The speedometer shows km/h 27.5
